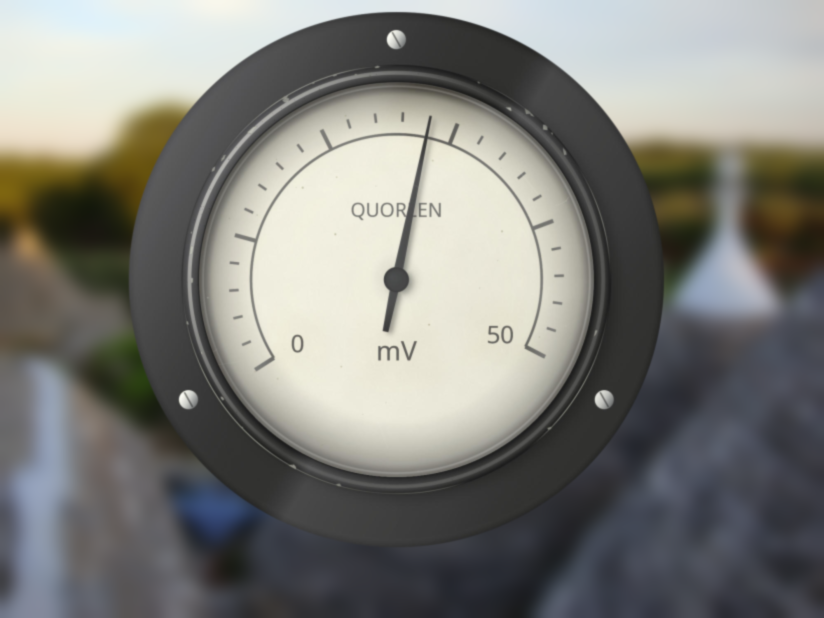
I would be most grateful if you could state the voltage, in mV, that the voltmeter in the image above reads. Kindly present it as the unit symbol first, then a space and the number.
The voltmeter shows mV 28
